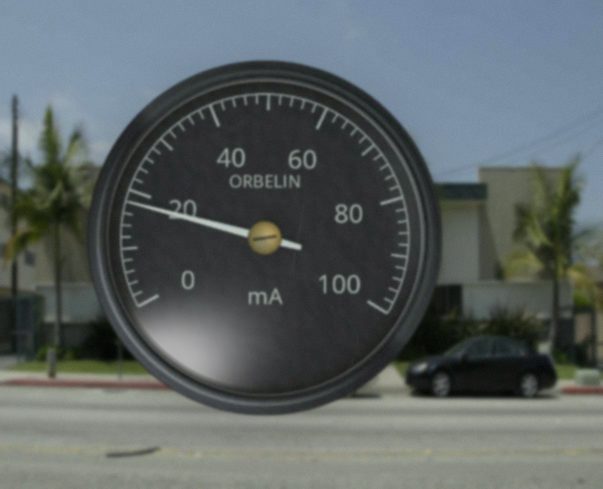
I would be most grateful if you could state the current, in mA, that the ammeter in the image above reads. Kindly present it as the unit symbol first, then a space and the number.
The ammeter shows mA 18
